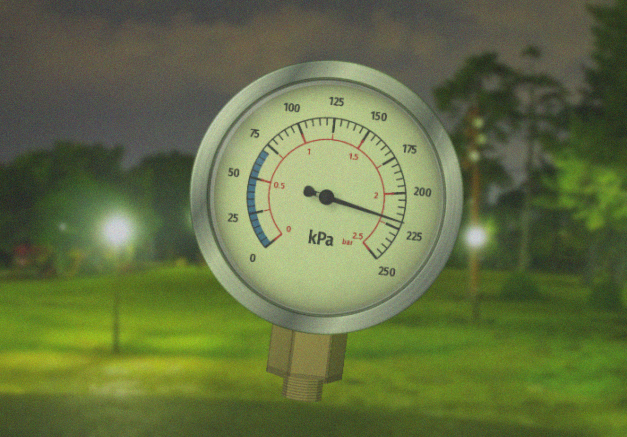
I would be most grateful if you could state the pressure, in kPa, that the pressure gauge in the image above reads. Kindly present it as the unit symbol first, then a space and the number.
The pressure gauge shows kPa 220
